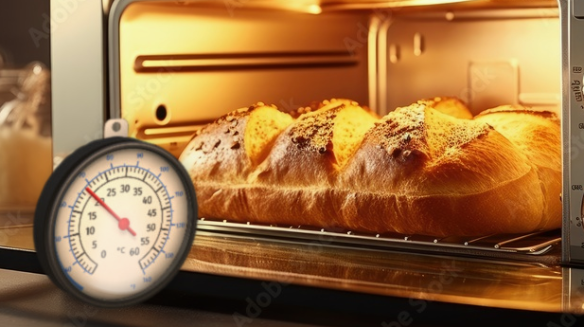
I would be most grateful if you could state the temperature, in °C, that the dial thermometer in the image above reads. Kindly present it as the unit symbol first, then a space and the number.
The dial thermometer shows °C 20
